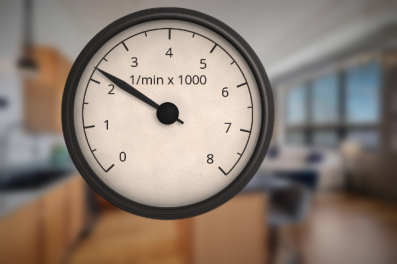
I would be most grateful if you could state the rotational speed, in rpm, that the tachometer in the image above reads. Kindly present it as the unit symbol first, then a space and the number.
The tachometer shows rpm 2250
